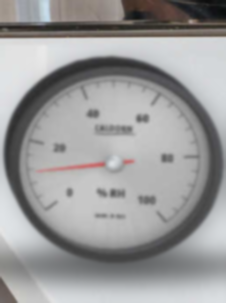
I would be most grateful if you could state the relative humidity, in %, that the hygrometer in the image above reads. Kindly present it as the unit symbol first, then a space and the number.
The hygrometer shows % 12
